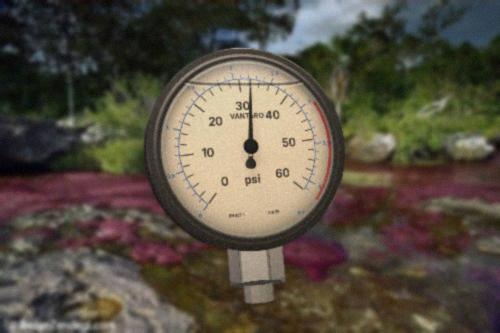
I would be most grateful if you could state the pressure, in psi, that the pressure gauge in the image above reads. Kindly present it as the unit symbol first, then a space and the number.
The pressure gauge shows psi 32
